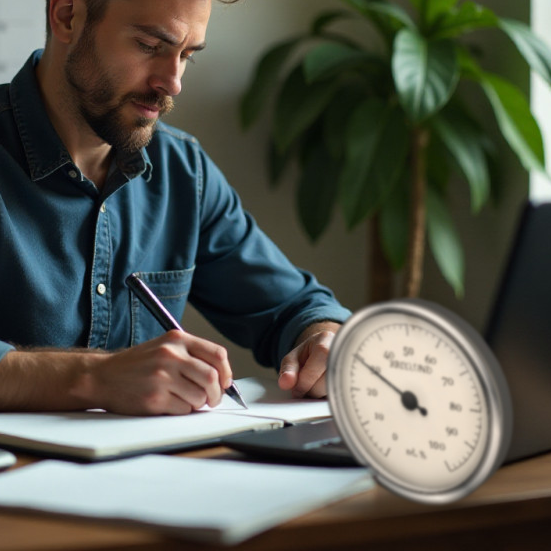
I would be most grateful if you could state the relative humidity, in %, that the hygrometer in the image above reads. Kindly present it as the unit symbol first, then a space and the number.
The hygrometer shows % 30
